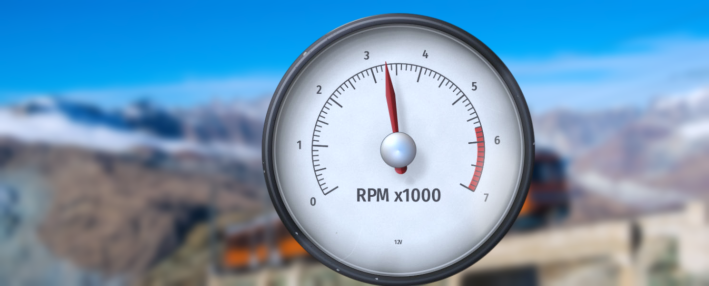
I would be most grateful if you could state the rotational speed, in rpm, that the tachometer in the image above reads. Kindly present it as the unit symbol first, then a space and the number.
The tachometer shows rpm 3300
